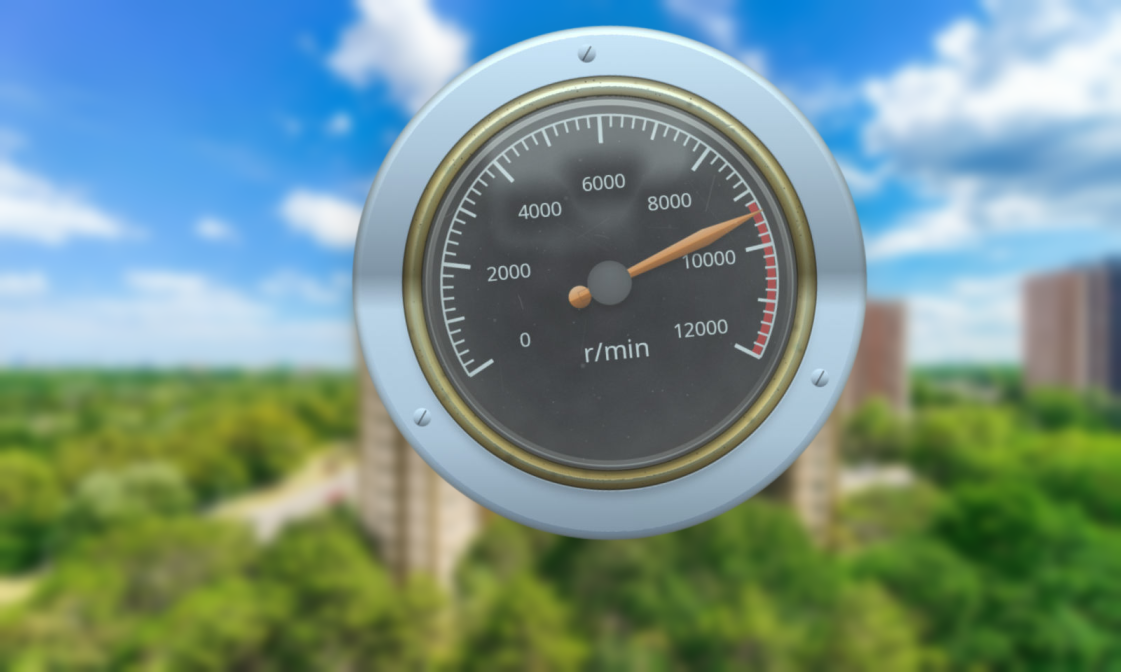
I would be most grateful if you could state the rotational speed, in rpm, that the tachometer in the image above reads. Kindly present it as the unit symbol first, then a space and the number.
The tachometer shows rpm 9400
